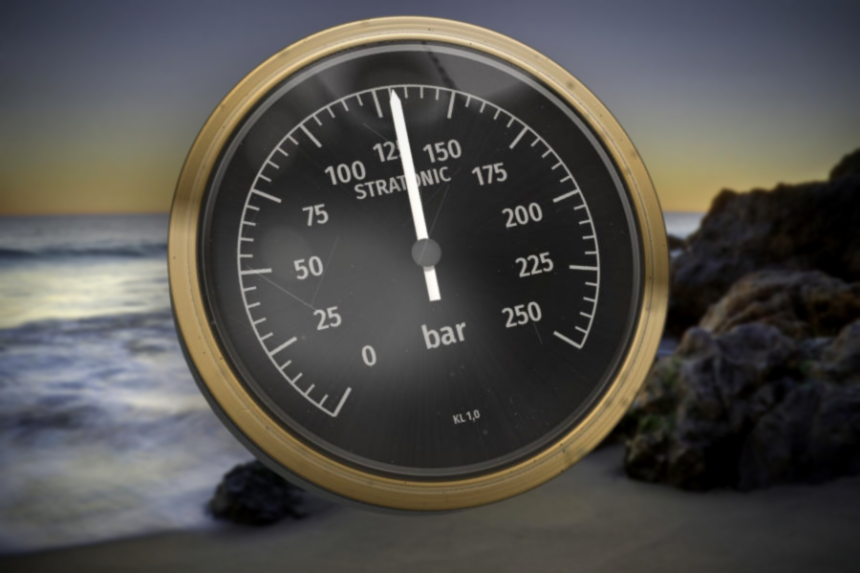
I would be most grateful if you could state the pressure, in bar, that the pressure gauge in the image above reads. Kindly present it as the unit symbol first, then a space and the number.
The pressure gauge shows bar 130
